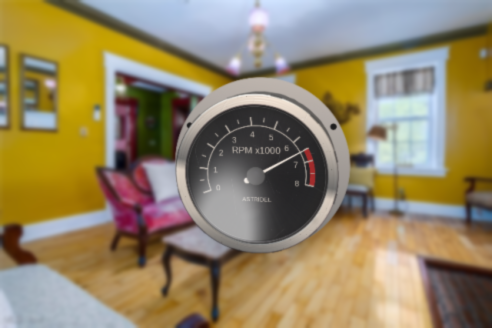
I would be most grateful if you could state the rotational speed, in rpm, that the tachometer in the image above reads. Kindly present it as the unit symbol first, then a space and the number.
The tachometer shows rpm 6500
